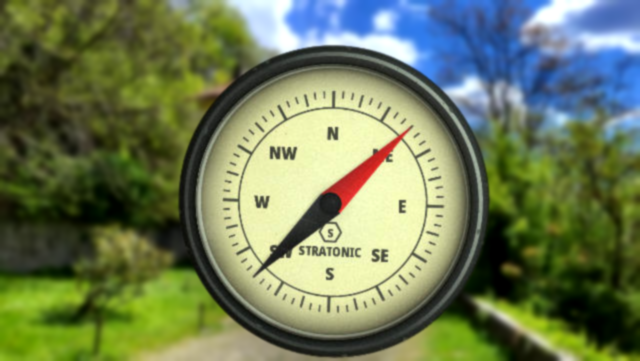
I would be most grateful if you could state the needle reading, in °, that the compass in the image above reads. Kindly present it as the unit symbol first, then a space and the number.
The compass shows ° 45
